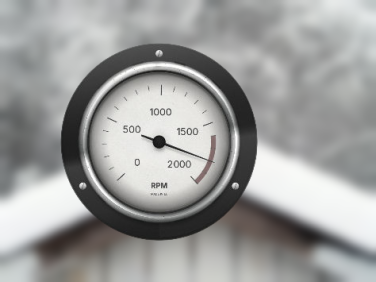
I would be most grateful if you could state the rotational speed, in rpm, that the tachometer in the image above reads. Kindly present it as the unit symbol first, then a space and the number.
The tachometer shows rpm 1800
